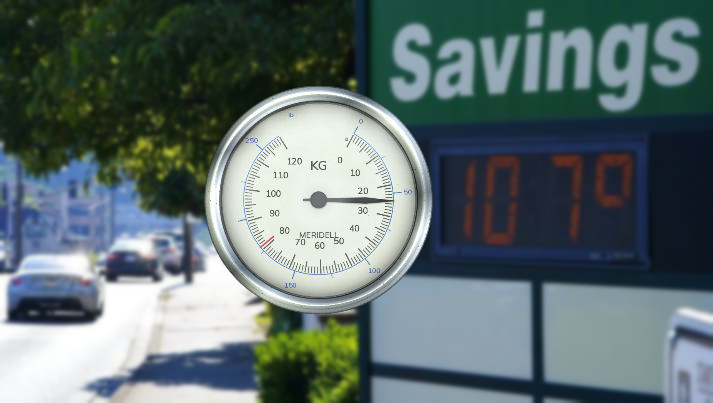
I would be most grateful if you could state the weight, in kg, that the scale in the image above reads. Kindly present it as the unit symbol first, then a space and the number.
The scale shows kg 25
